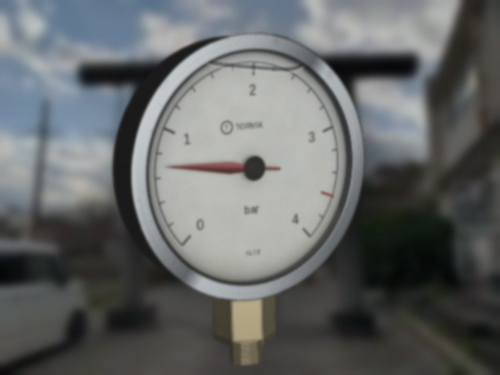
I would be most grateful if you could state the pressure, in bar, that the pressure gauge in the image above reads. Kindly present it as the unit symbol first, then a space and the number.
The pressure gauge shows bar 0.7
